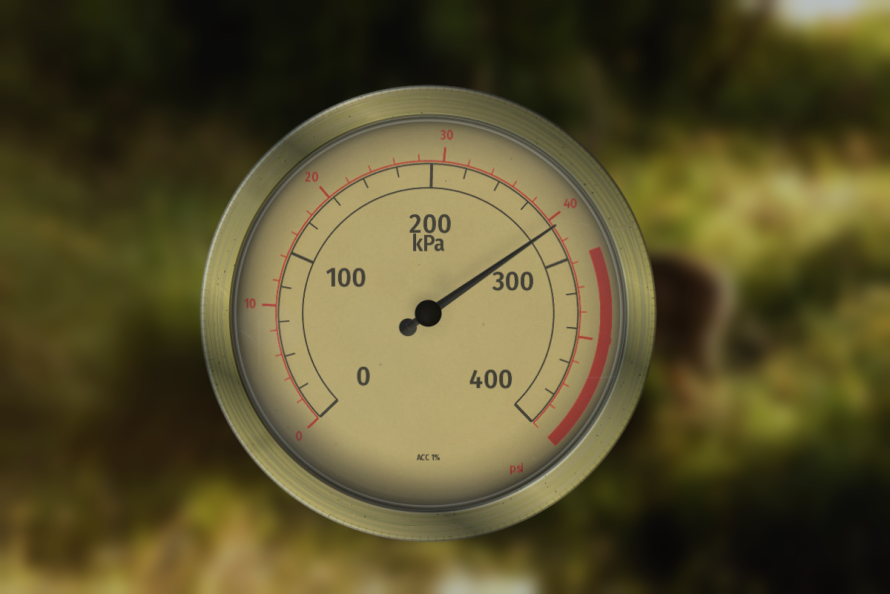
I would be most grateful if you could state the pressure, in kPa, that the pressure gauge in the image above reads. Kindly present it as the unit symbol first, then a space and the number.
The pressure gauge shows kPa 280
